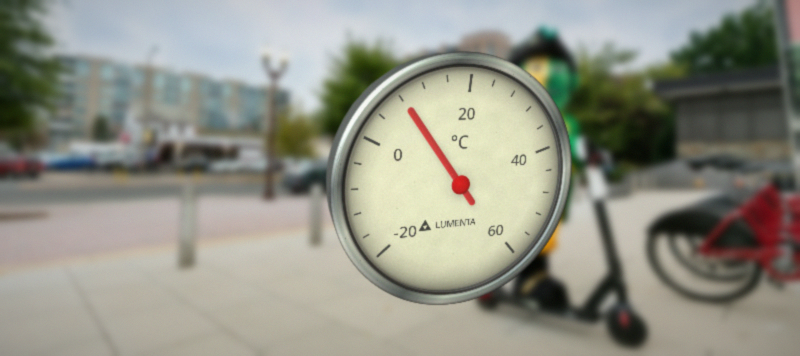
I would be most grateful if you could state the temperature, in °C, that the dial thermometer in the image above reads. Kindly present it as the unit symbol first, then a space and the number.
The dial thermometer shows °C 8
